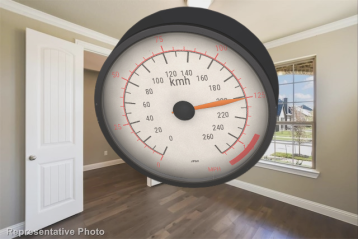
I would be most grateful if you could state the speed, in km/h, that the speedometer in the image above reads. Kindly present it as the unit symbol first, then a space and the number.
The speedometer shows km/h 200
